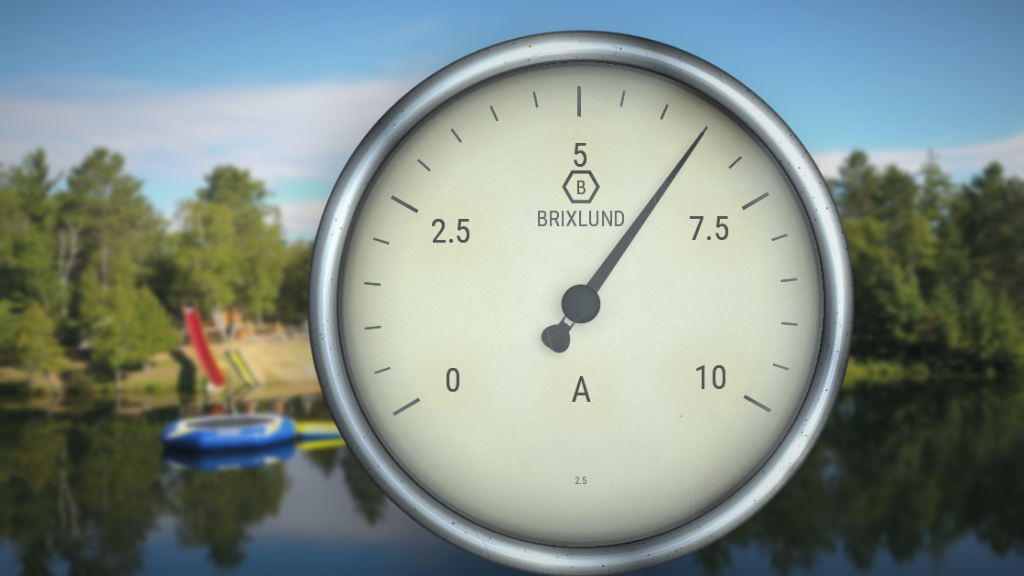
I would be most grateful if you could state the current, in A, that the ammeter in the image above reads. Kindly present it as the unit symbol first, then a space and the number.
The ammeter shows A 6.5
